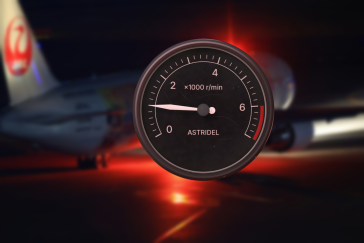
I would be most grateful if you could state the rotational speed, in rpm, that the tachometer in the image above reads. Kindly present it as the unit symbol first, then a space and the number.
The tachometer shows rpm 1000
